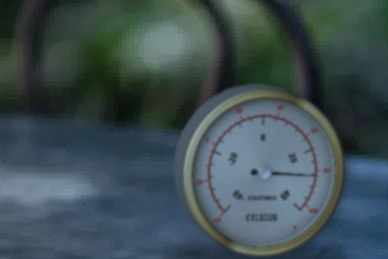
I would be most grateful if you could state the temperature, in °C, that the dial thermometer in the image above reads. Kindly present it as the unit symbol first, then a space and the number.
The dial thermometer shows °C 28
